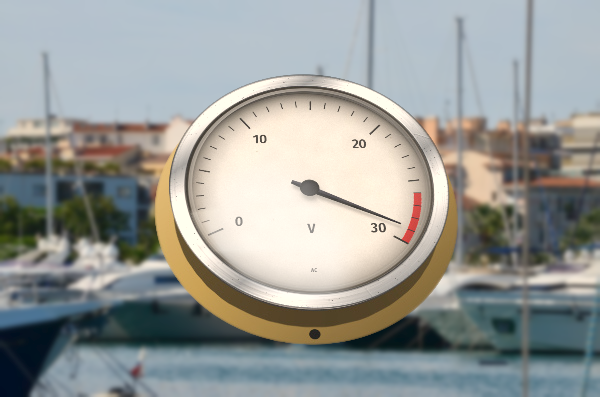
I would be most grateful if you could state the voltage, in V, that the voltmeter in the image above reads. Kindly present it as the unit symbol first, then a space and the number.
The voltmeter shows V 29
